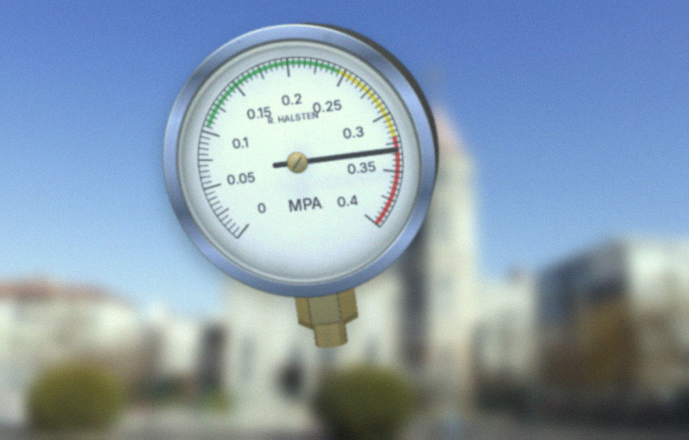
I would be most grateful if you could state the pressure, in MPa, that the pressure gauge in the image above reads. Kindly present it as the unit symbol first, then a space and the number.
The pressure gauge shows MPa 0.33
